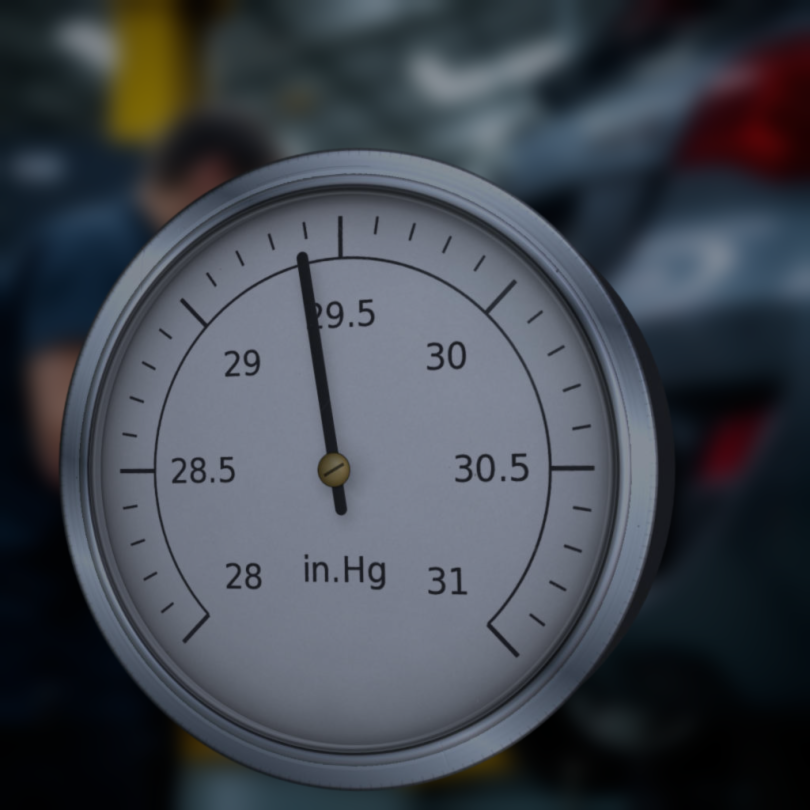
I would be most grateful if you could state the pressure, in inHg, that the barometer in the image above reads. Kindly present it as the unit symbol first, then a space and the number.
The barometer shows inHg 29.4
